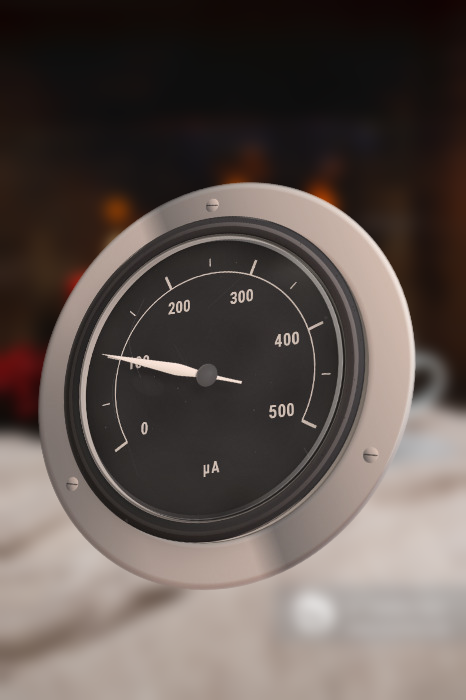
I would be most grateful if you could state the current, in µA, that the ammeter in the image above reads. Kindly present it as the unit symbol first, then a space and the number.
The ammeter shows µA 100
